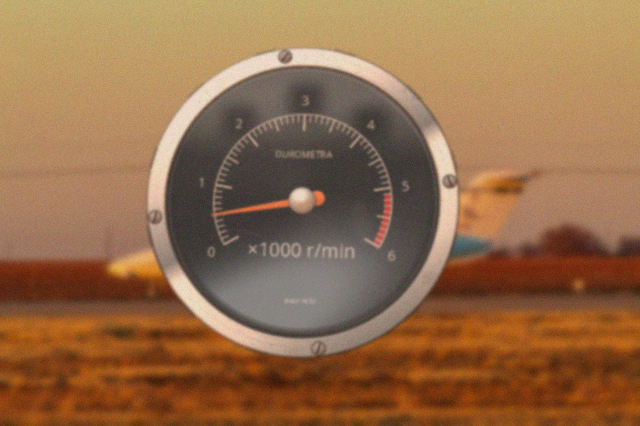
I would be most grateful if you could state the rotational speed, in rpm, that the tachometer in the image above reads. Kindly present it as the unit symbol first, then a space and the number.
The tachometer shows rpm 500
